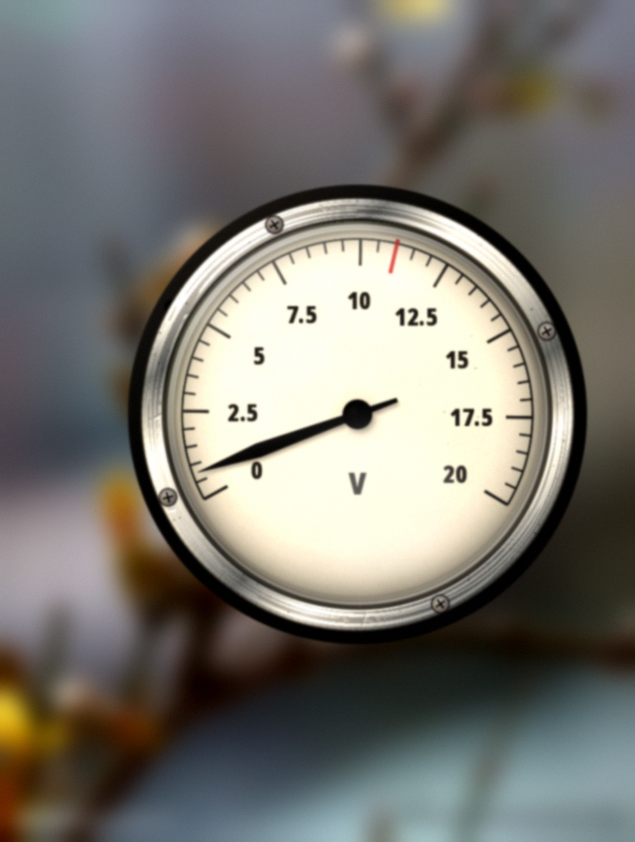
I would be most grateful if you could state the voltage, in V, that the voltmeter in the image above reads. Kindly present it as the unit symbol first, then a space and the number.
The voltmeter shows V 0.75
